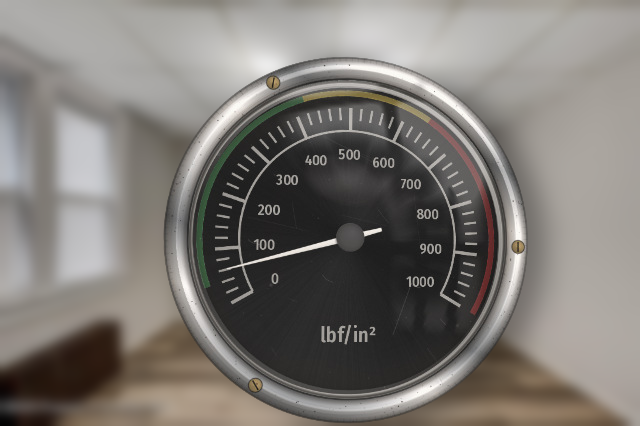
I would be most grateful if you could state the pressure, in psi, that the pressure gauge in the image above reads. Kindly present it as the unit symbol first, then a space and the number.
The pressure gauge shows psi 60
